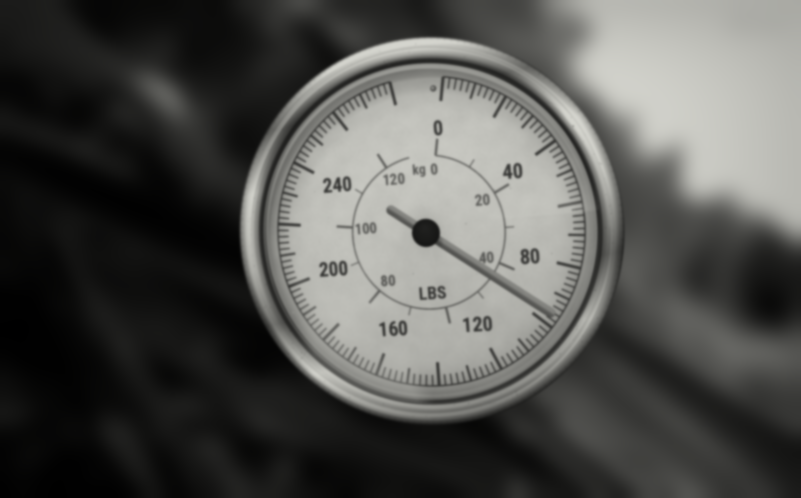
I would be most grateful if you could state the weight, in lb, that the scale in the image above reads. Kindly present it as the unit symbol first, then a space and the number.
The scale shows lb 96
